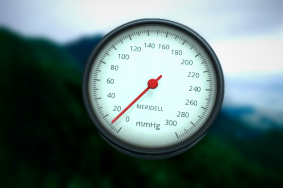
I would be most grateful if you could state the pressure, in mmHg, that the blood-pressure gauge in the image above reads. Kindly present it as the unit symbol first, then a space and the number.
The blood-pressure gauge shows mmHg 10
